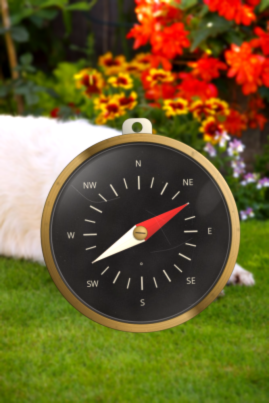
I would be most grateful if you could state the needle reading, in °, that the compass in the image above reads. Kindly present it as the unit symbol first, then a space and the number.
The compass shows ° 60
